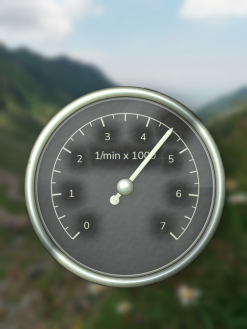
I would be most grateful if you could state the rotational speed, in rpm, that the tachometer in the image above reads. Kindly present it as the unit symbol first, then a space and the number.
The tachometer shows rpm 4500
